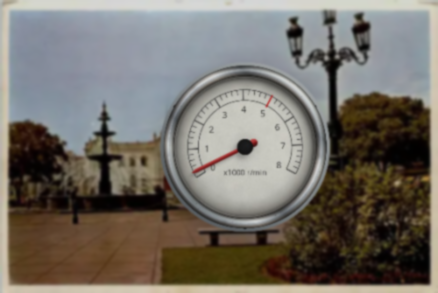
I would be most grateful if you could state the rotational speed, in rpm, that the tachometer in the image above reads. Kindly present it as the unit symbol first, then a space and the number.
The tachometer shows rpm 200
